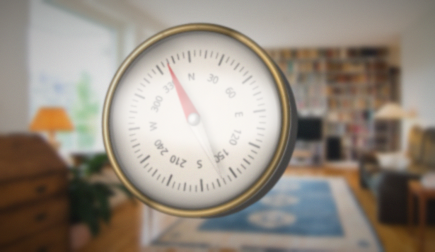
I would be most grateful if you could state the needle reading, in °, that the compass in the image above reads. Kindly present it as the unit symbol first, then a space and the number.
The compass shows ° 340
